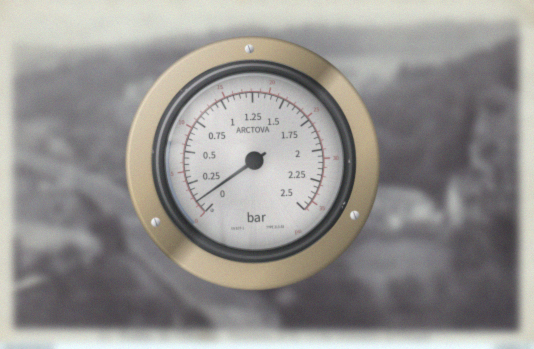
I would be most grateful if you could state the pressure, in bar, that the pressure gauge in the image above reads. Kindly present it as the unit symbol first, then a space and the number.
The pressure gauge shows bar 0.1
